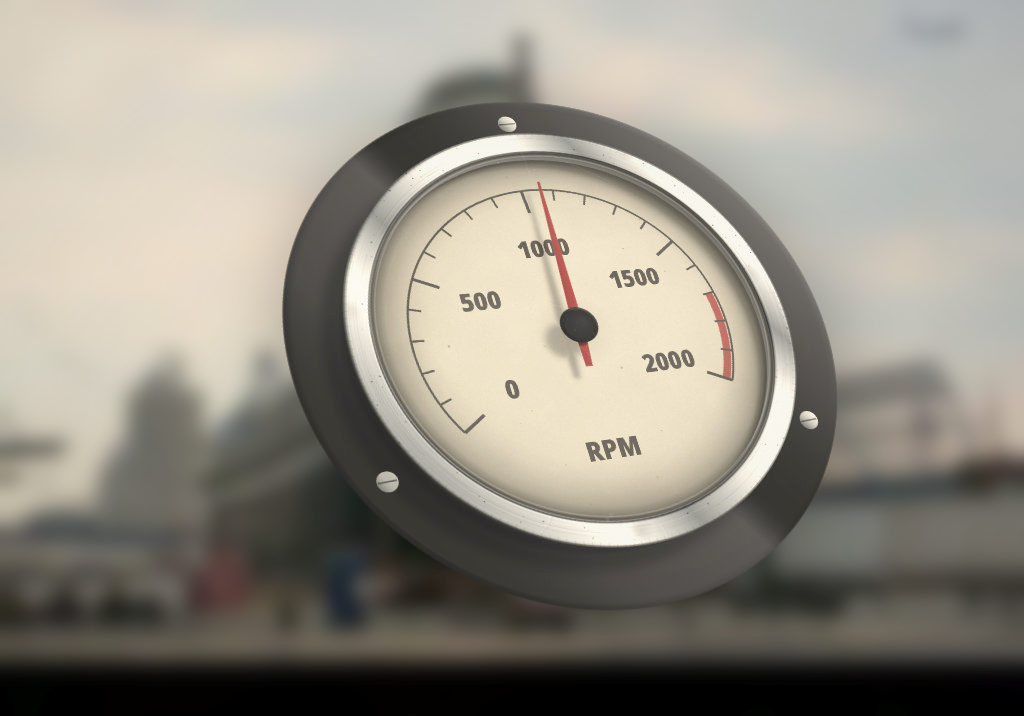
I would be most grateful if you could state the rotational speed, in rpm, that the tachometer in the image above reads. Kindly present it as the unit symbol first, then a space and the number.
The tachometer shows rpm 1050
